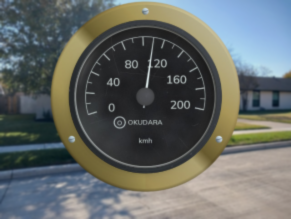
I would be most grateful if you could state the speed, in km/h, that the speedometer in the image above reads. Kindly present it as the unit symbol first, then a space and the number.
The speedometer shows km/h 110
